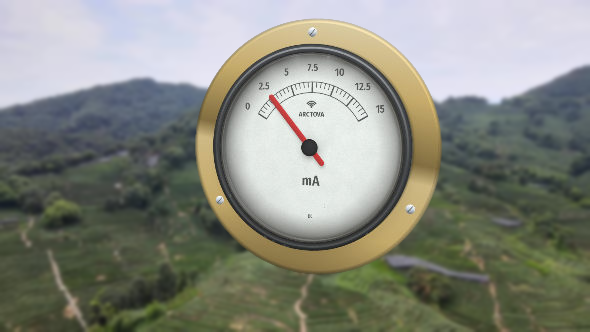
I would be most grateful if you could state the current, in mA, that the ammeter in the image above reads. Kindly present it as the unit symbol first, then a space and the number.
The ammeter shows mA 2.5
